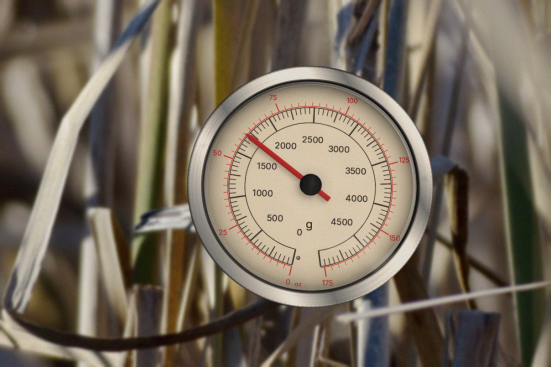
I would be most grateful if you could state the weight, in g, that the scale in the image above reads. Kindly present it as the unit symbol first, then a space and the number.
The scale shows g 1700
